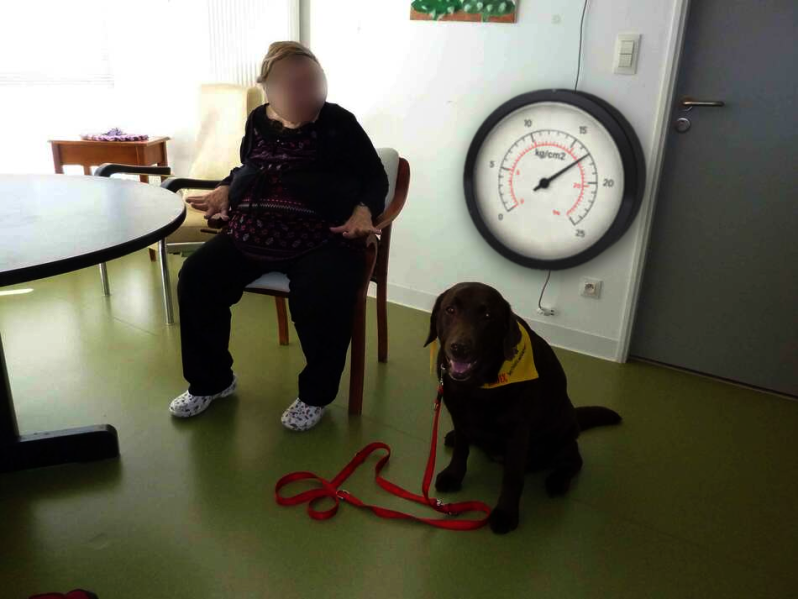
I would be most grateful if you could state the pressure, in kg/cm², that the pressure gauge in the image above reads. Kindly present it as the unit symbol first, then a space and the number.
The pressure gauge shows kg/cm² 17
